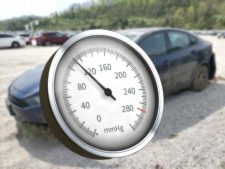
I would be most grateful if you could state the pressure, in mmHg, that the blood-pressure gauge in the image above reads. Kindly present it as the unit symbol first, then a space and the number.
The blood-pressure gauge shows mmHg 110
